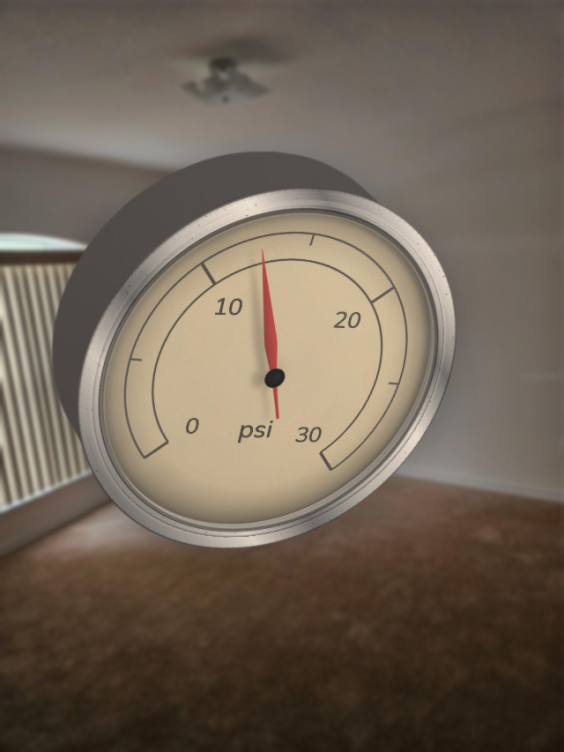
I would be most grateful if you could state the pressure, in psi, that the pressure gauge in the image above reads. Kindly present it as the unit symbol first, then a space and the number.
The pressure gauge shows psi 12.5
